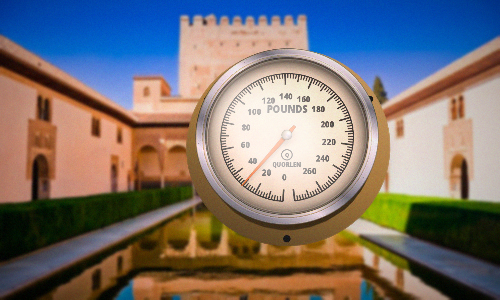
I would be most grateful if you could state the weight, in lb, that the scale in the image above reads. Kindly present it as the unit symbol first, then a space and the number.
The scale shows lb 30
